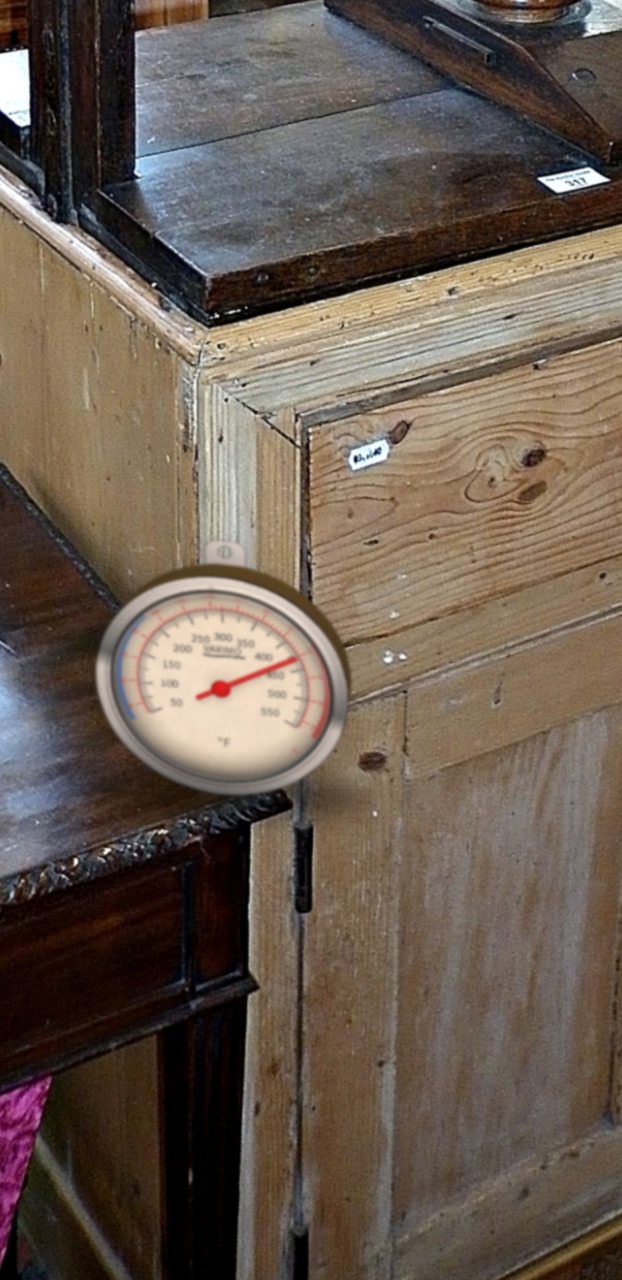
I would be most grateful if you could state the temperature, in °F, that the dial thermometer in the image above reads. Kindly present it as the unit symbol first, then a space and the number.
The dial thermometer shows °F 425
